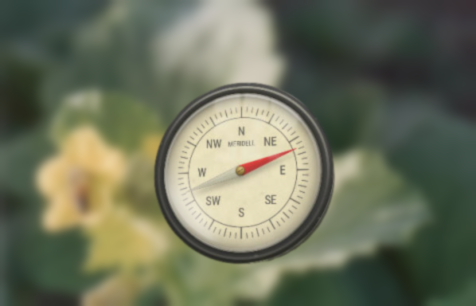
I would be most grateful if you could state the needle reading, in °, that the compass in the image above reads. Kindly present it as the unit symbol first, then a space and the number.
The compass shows ° 70
